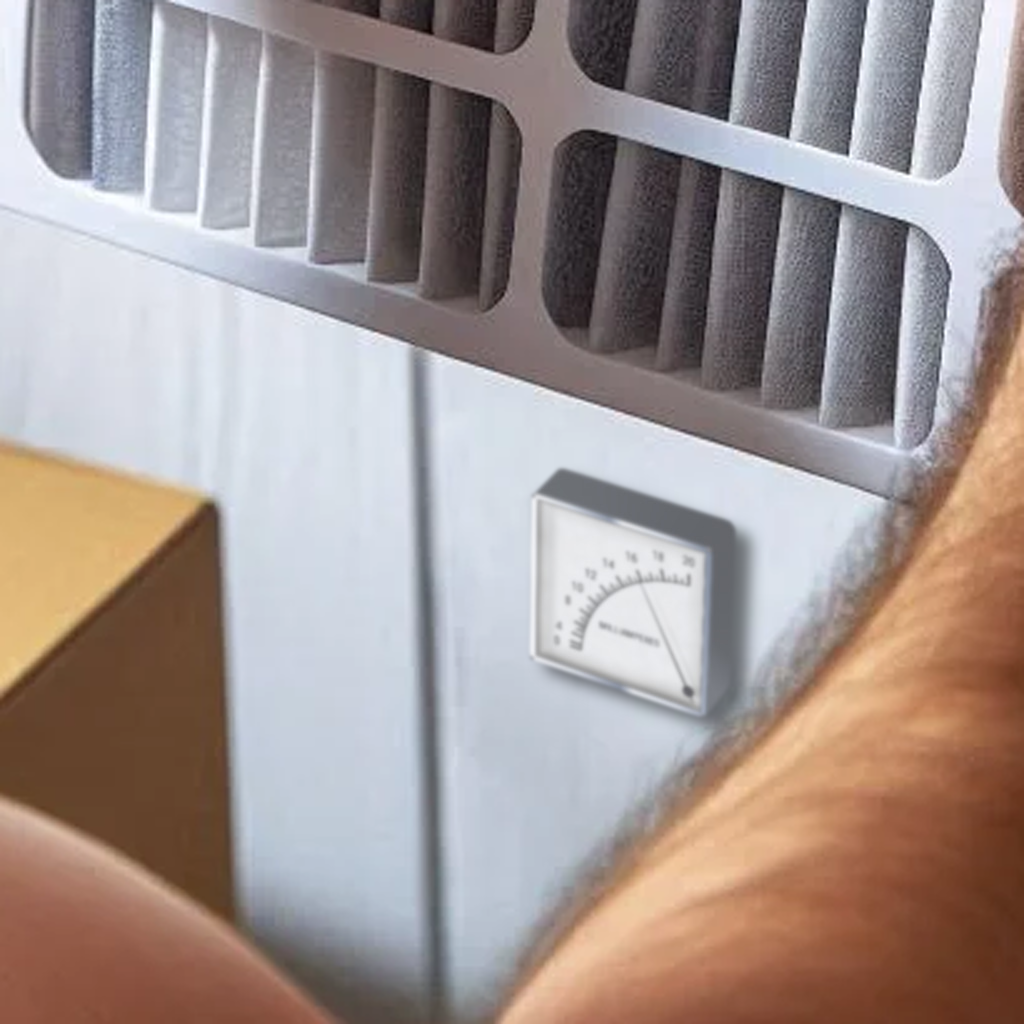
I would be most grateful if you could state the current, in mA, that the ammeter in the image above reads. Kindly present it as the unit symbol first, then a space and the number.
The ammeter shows mA 16
